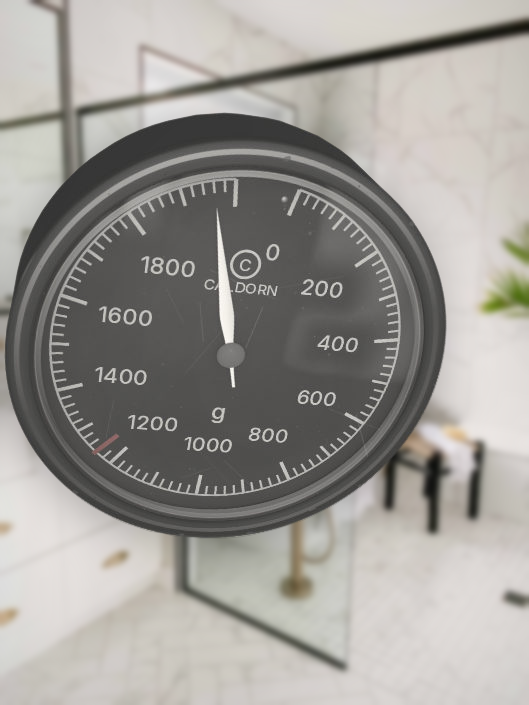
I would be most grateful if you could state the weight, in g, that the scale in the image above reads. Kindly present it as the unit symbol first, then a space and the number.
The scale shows g 1960
